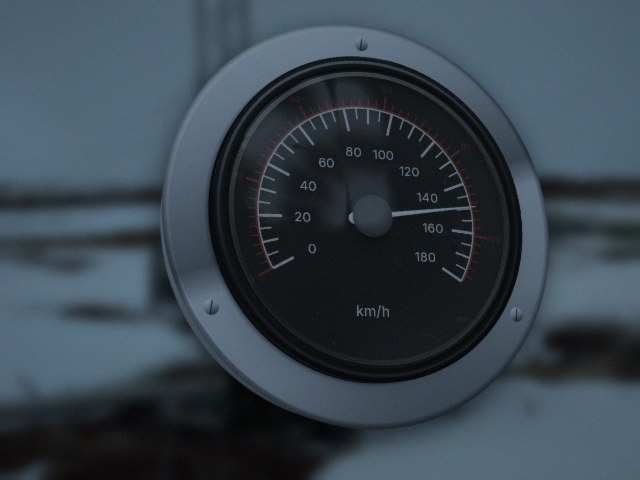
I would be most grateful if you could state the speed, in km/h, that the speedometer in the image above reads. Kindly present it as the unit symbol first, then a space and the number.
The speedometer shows km/h 150
